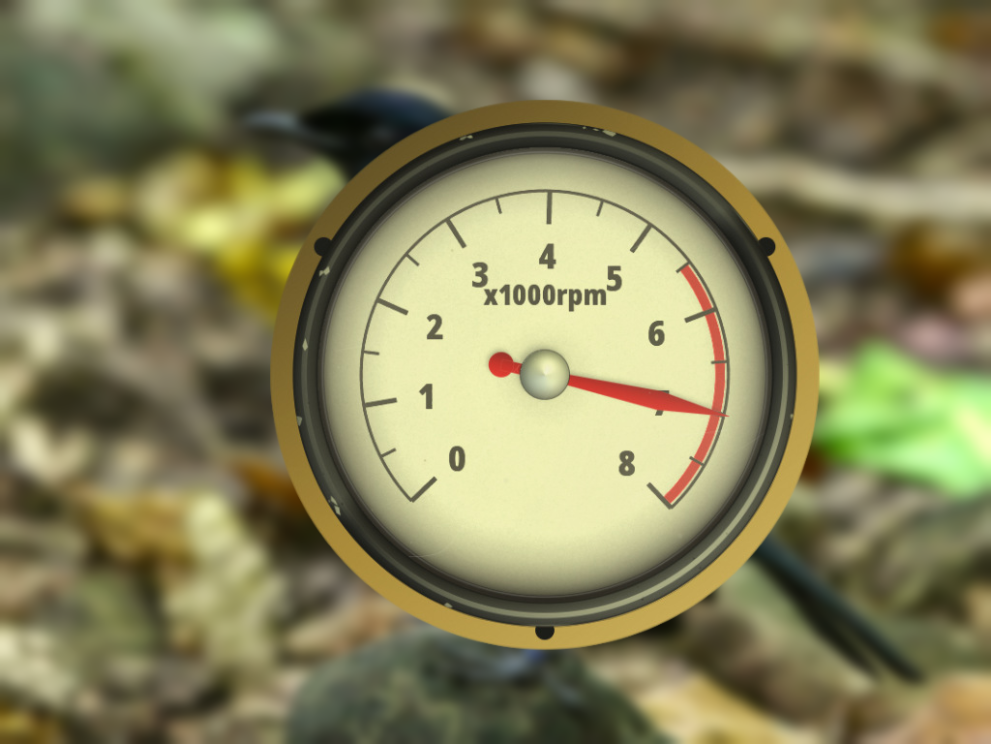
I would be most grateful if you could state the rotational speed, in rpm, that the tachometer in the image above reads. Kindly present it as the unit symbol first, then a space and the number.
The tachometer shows rpm 7000
